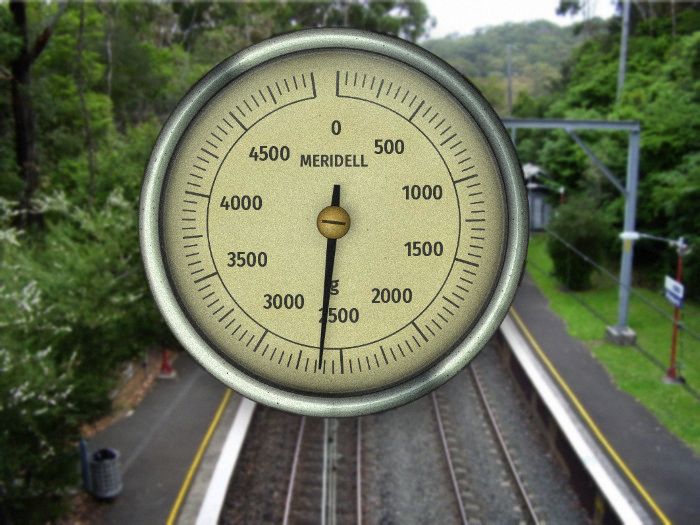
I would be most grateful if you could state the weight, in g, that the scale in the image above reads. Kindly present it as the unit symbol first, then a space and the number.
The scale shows g 2625
